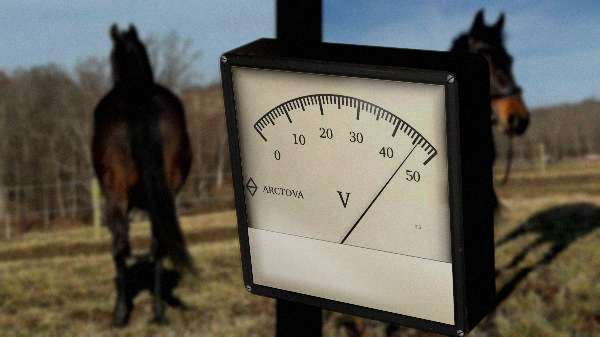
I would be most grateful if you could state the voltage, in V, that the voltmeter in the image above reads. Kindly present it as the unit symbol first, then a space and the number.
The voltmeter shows V 46
